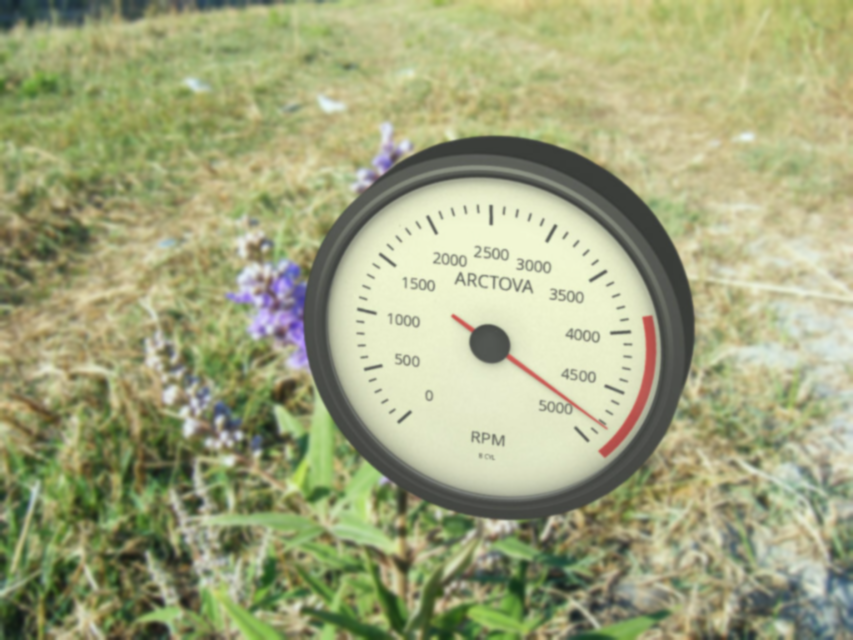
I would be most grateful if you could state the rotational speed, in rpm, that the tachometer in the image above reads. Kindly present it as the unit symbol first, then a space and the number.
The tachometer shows rpm 4800
